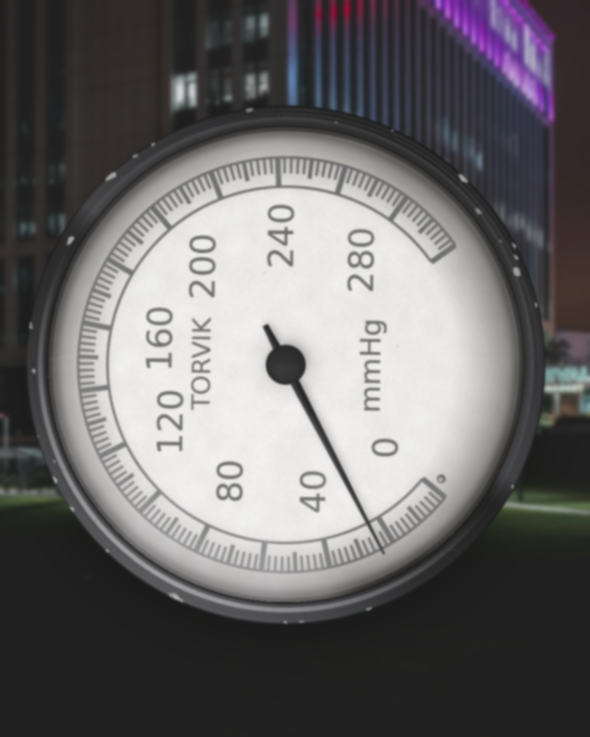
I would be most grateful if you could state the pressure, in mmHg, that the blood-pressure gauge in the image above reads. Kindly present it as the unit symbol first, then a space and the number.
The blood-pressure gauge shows mmHg 24
